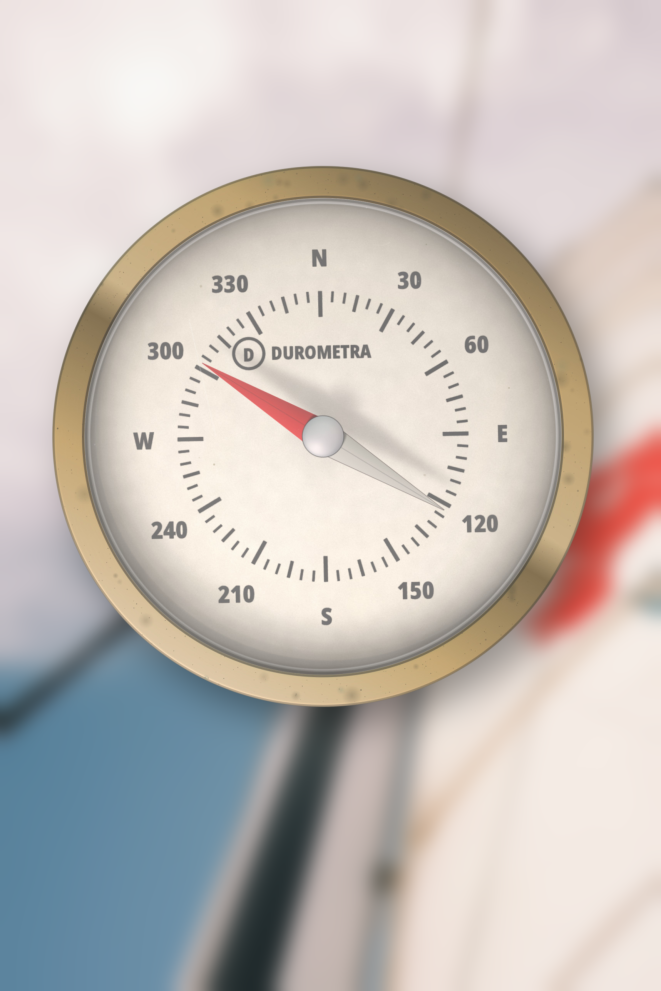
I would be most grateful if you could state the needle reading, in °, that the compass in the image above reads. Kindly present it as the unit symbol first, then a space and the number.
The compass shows ° 302.5
